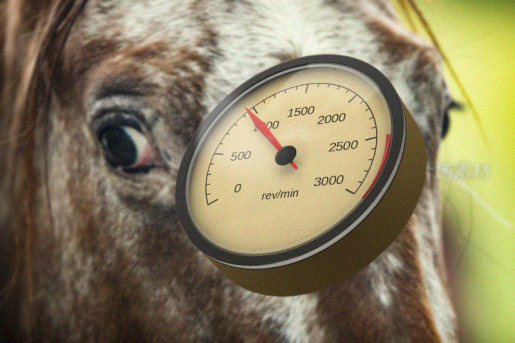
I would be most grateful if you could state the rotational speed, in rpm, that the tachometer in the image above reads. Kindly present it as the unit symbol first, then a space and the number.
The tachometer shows rpm 950
